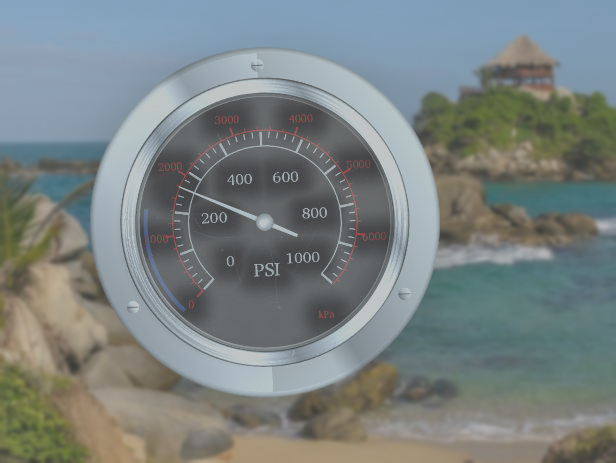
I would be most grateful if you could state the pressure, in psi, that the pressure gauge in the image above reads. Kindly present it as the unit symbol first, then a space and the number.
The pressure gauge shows psi 260
